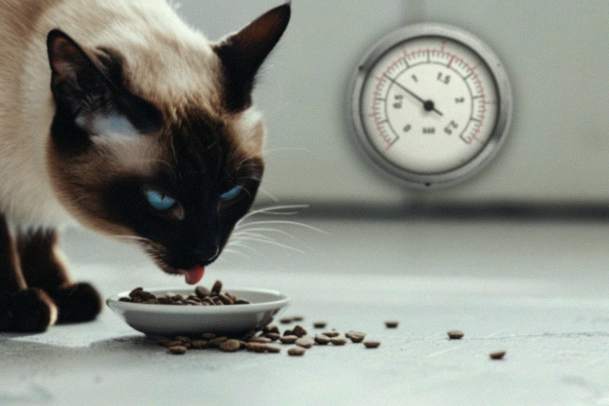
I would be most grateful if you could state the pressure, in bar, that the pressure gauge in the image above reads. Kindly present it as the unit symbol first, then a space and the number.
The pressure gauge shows bar 0.75
